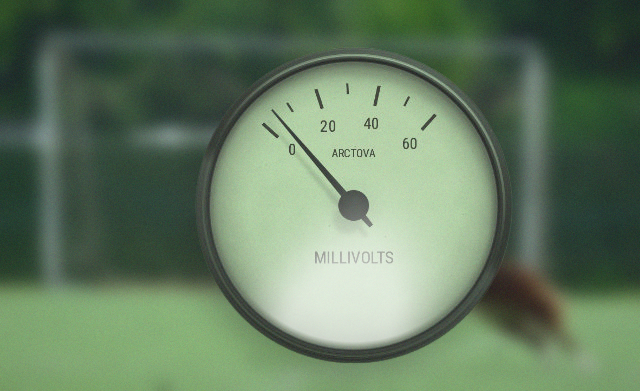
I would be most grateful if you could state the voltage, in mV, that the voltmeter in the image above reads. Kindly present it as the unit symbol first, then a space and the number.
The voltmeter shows mV 5
